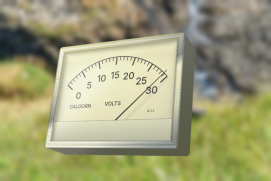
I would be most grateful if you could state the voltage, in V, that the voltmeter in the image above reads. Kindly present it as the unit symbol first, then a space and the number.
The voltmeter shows V 29
